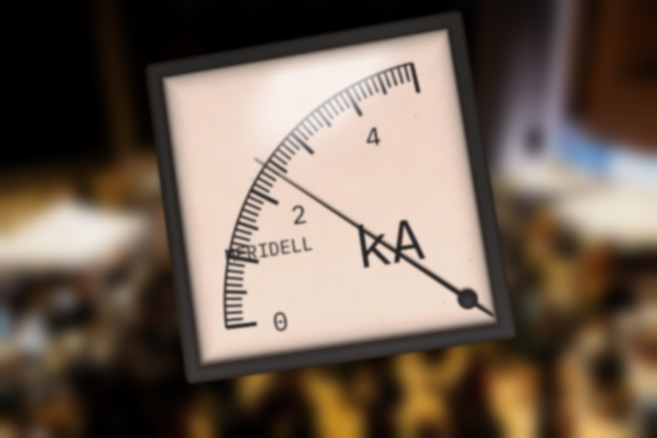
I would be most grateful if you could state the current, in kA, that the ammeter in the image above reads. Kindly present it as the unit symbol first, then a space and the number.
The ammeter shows kA 2.4
